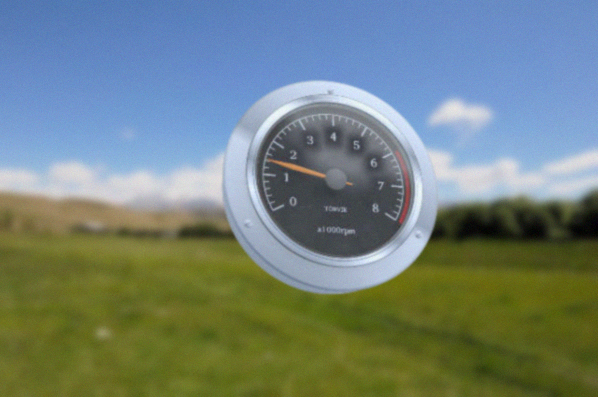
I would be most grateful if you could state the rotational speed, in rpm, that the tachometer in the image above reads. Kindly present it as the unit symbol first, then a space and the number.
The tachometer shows rpm 1400
